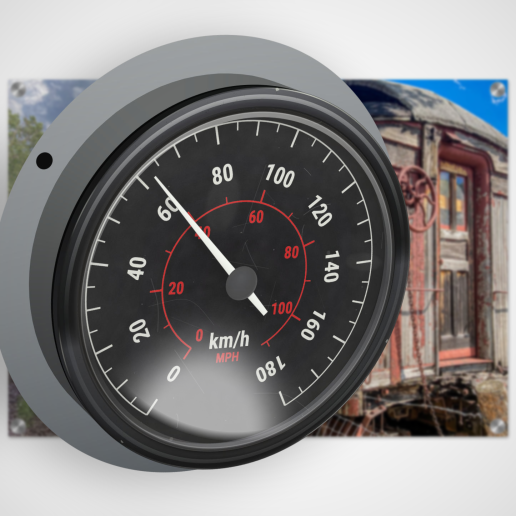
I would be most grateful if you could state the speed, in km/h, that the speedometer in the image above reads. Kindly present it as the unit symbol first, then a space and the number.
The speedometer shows km/h 62.5
